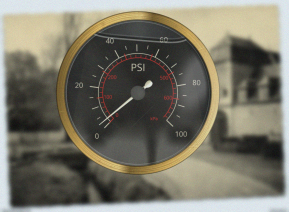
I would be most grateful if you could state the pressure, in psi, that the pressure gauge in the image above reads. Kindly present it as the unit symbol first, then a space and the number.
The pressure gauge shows psi 2.5
